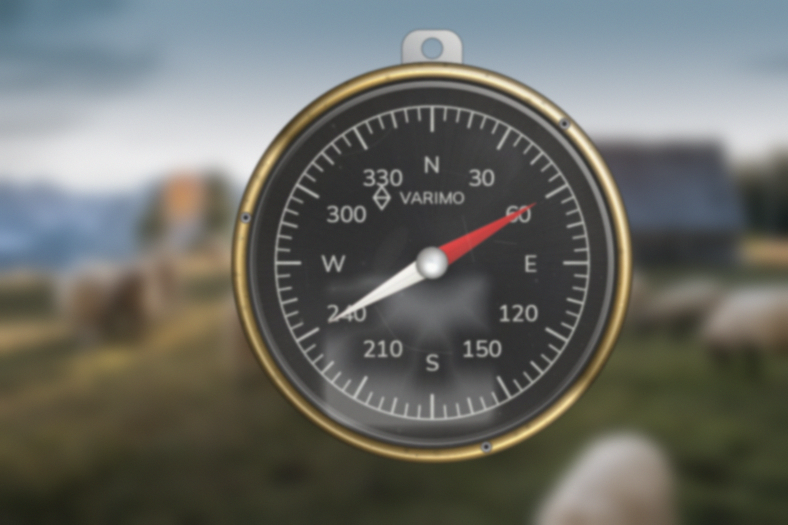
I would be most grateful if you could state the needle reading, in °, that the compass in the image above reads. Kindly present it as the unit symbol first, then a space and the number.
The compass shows ° 60
